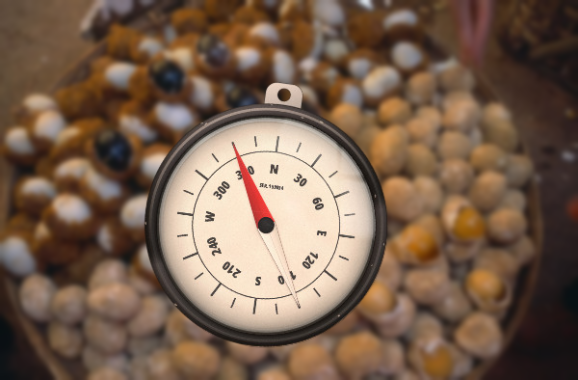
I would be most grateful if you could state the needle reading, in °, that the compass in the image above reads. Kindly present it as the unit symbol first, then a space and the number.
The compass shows ° 330
